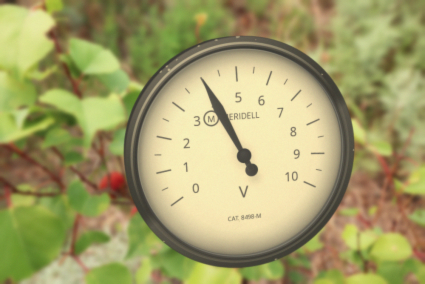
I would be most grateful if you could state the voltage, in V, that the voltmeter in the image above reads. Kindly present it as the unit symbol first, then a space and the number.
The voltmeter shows V 4
